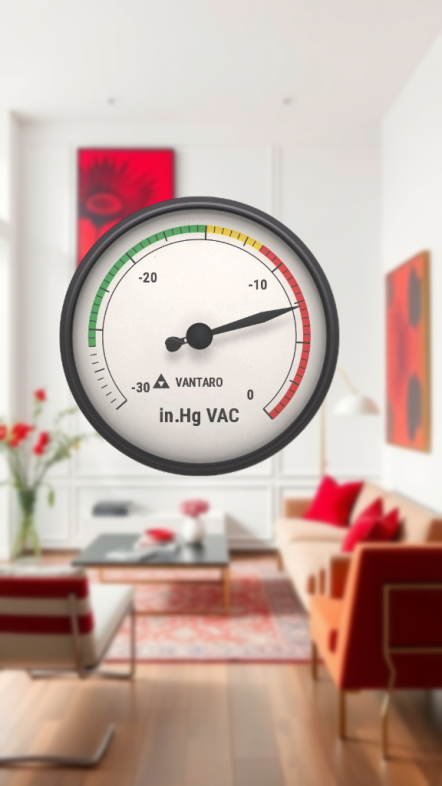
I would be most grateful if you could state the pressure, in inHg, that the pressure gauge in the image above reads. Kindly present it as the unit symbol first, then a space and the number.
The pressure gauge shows inHg -7.25
